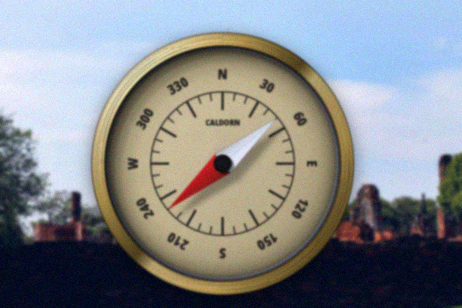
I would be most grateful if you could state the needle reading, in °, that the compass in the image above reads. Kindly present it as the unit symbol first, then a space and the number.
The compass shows ° 230
